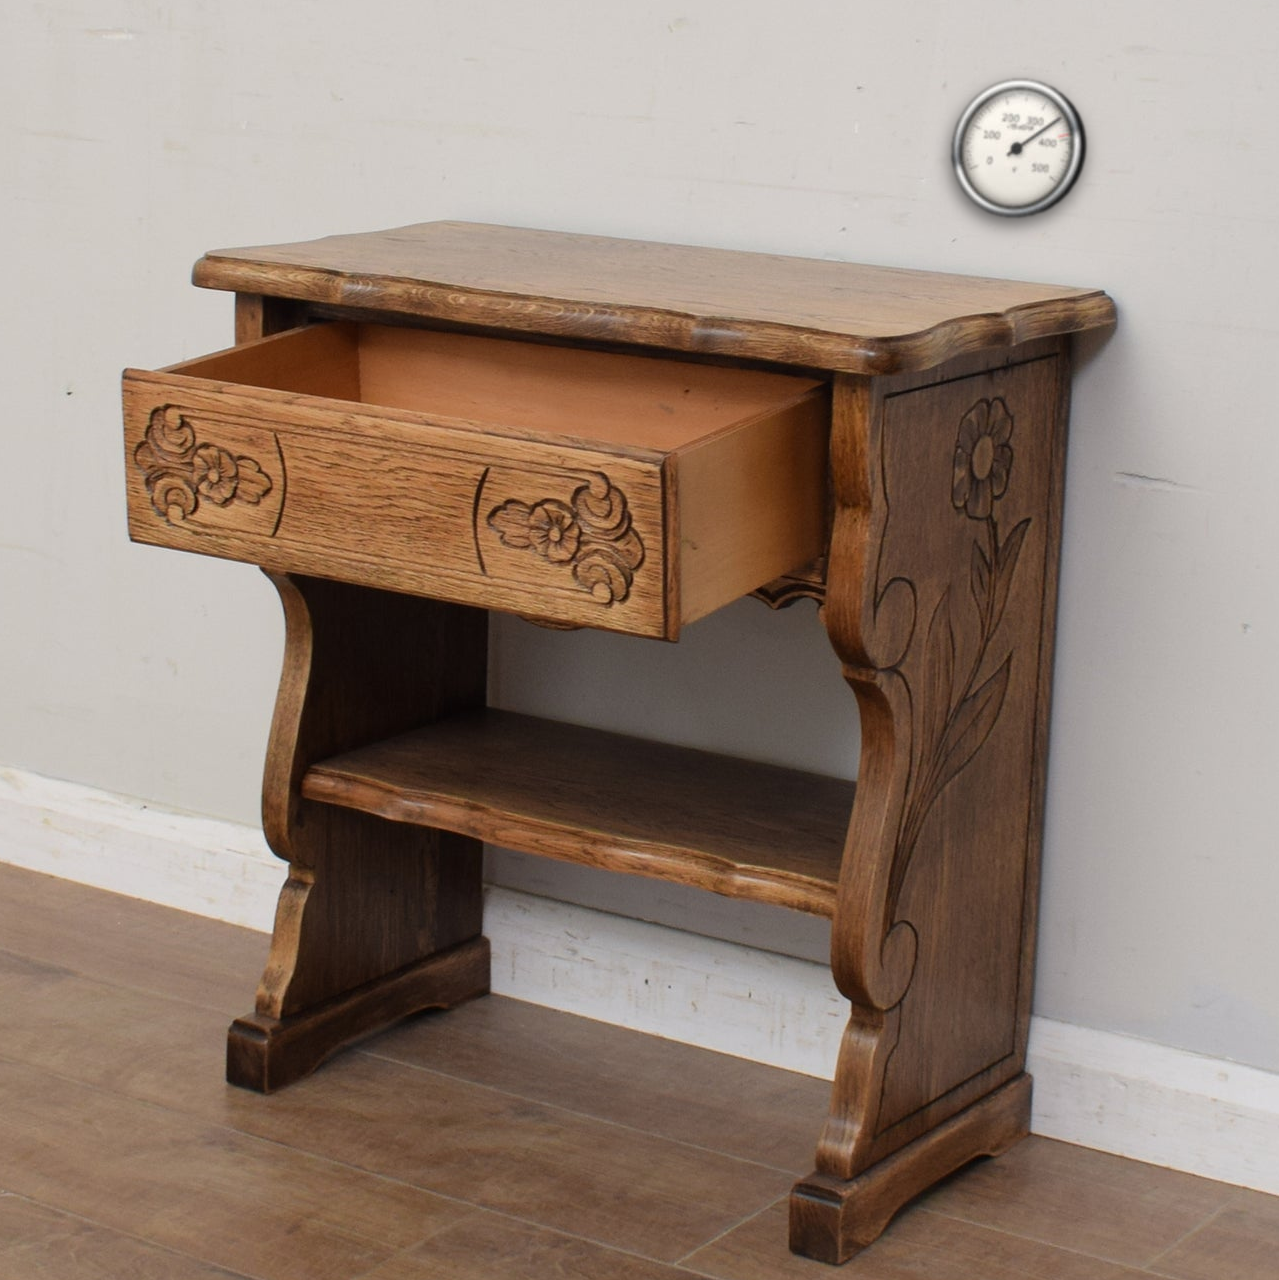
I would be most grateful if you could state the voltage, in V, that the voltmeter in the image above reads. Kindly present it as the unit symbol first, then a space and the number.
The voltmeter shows V 350
